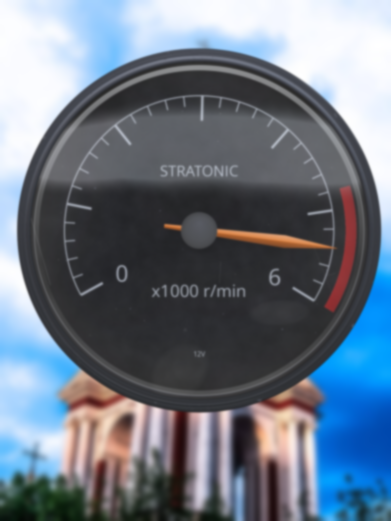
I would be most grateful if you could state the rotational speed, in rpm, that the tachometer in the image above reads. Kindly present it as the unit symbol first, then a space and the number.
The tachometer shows rpm 5400
